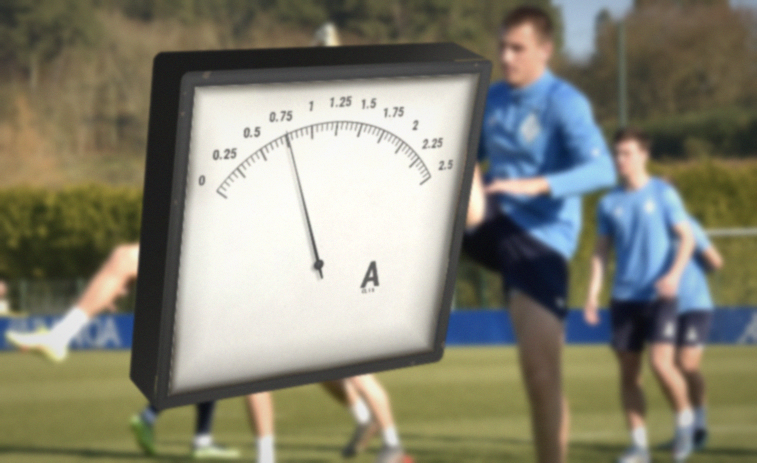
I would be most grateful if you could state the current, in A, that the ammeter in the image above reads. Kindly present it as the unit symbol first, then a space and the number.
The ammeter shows A 0.75
